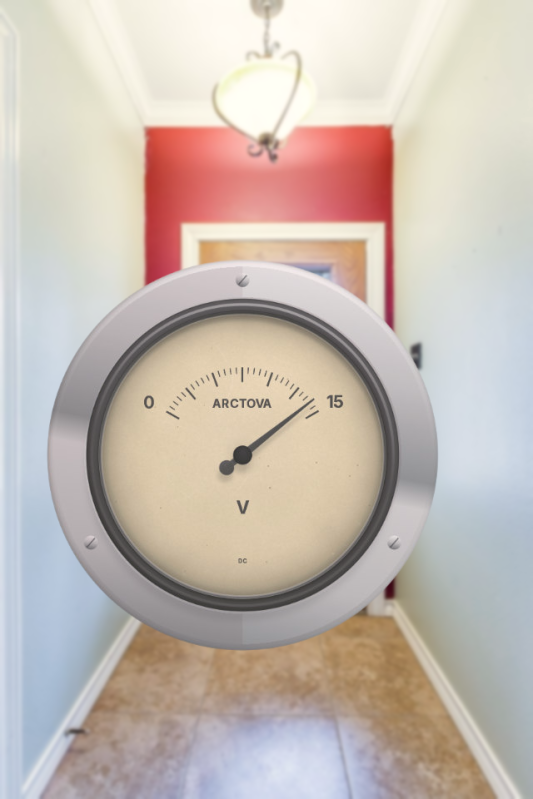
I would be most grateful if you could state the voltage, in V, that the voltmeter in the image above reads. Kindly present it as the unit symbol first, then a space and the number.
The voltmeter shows V 14
